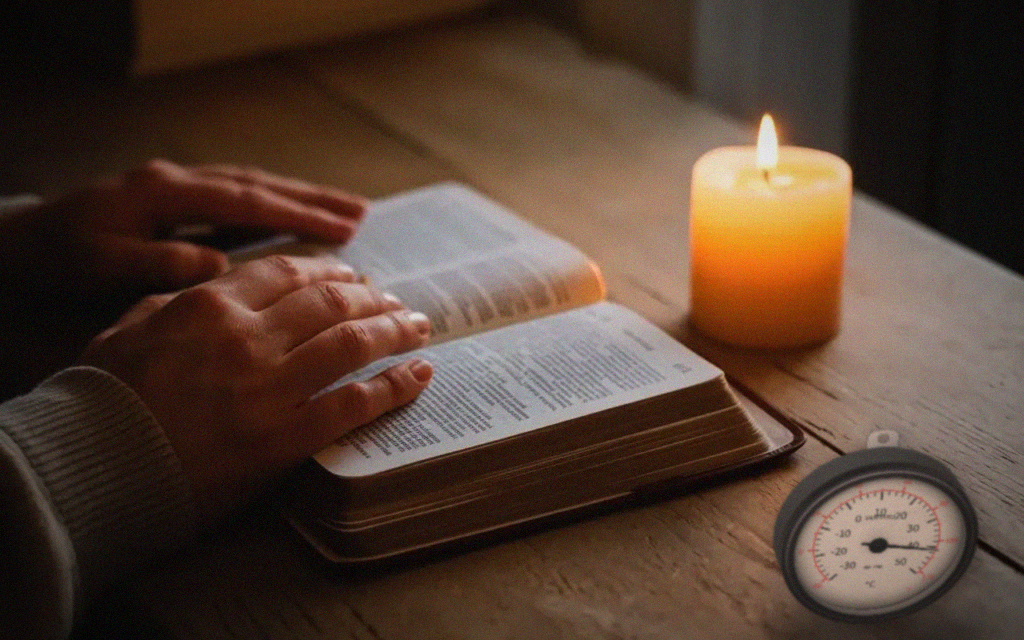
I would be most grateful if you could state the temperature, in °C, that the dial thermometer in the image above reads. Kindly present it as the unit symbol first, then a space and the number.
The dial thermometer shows °C 40
